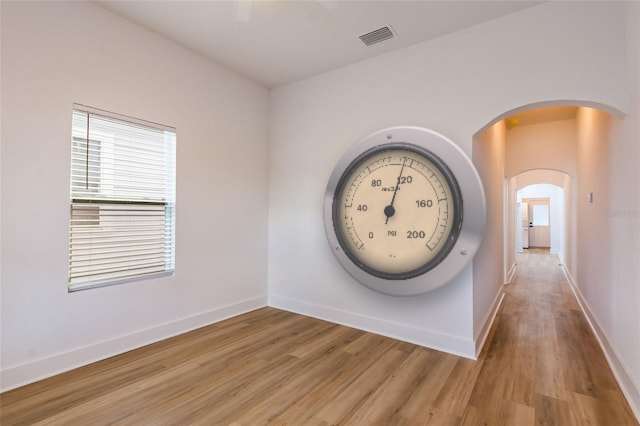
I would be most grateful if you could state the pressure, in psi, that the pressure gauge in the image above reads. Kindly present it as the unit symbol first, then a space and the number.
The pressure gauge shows psi 115
